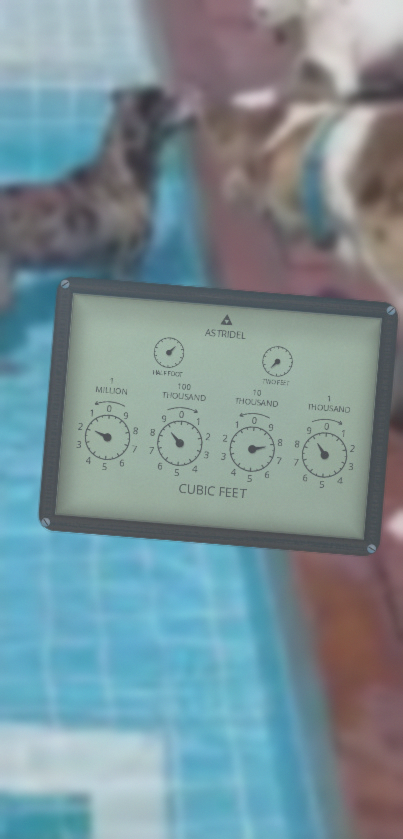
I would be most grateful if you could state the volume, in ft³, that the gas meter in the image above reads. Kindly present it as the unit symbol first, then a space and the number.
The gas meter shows ft³ 187900
